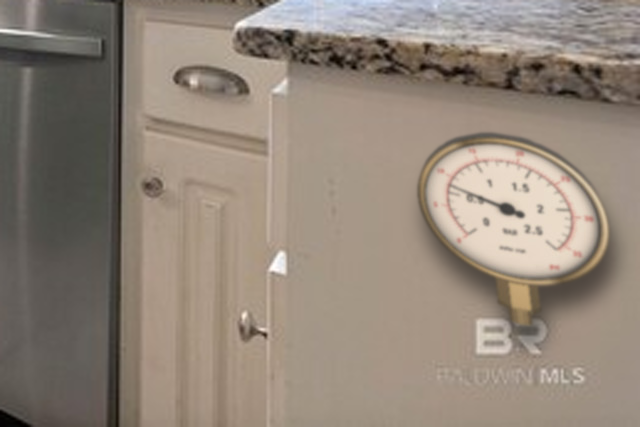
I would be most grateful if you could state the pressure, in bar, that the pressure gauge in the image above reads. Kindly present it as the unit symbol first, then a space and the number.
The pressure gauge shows bar 0.6
